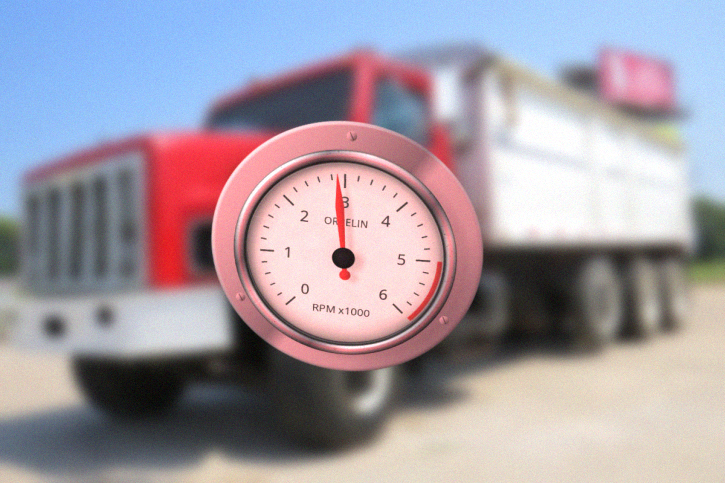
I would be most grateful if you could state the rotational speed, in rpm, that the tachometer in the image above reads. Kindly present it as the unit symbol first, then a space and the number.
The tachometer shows rpm 2900
